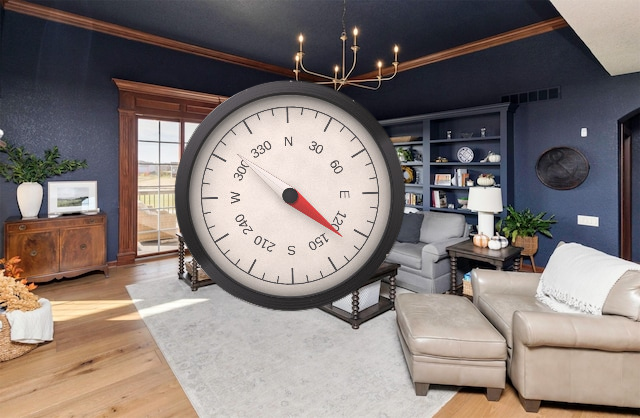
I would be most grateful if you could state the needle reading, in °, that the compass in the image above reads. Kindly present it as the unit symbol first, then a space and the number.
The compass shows ° 130
